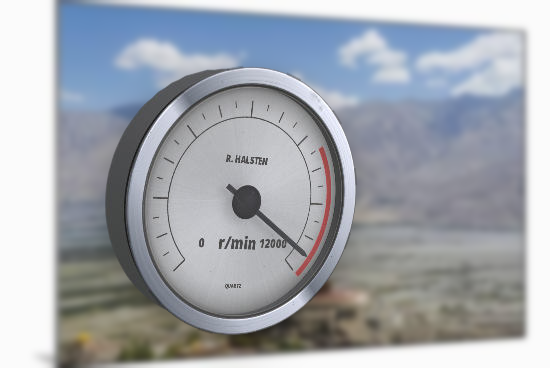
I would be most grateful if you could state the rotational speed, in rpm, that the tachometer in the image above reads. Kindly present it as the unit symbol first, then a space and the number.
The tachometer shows rpm 11500
